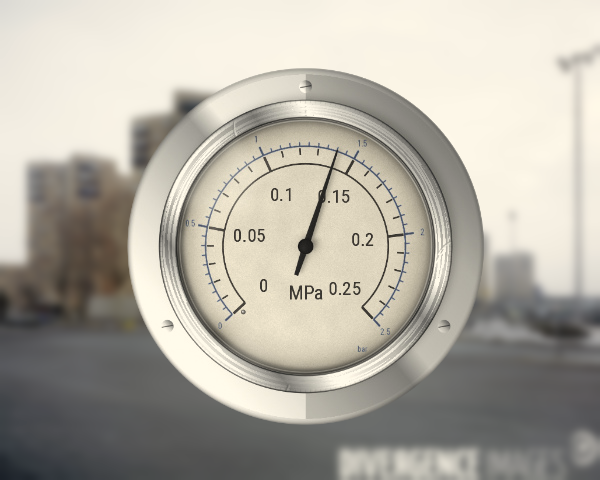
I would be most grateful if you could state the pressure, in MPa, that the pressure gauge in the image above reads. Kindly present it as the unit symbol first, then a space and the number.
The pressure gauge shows MPa 0.14
